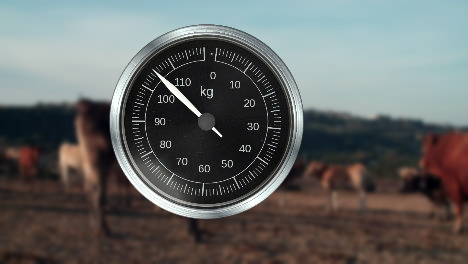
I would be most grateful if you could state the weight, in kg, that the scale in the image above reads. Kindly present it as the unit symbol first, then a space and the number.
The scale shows kg 105
